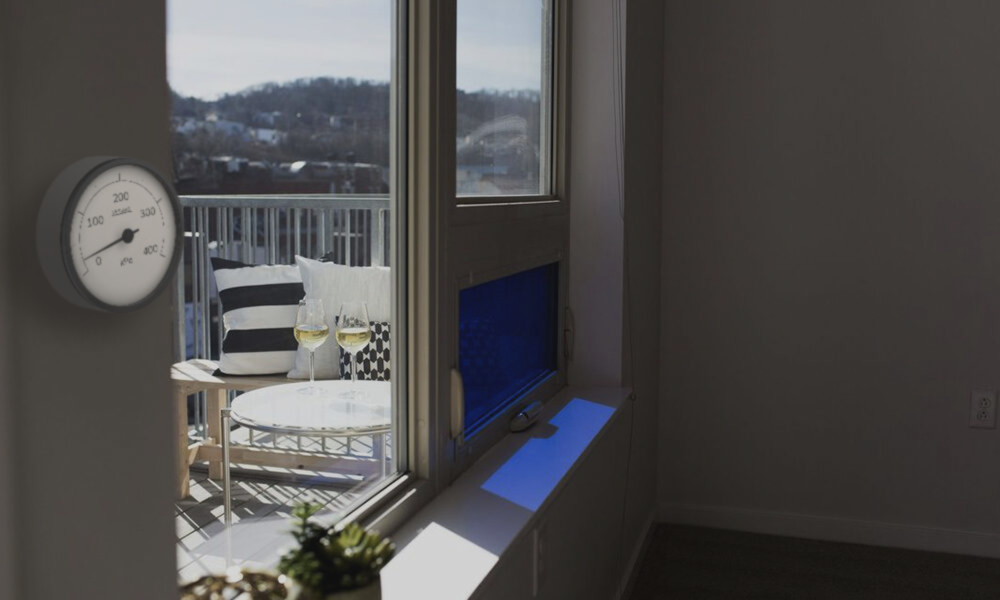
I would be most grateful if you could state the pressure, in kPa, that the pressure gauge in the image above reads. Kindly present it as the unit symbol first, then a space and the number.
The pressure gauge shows kPa 25
